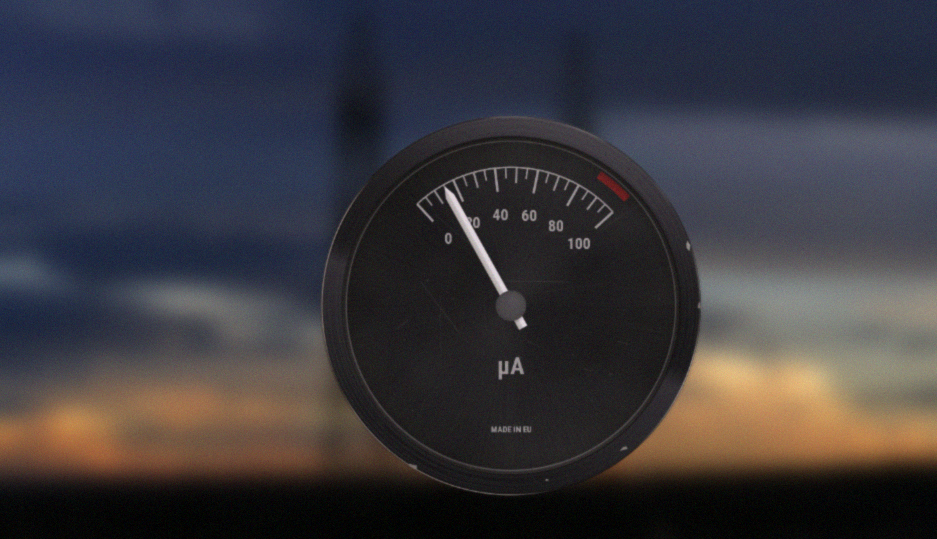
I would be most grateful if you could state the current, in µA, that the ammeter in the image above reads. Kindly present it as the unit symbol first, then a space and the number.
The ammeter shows µA 15
